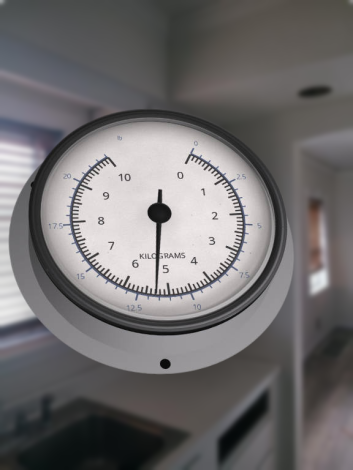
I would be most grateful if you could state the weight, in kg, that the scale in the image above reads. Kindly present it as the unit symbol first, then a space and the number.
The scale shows kg 5.3
